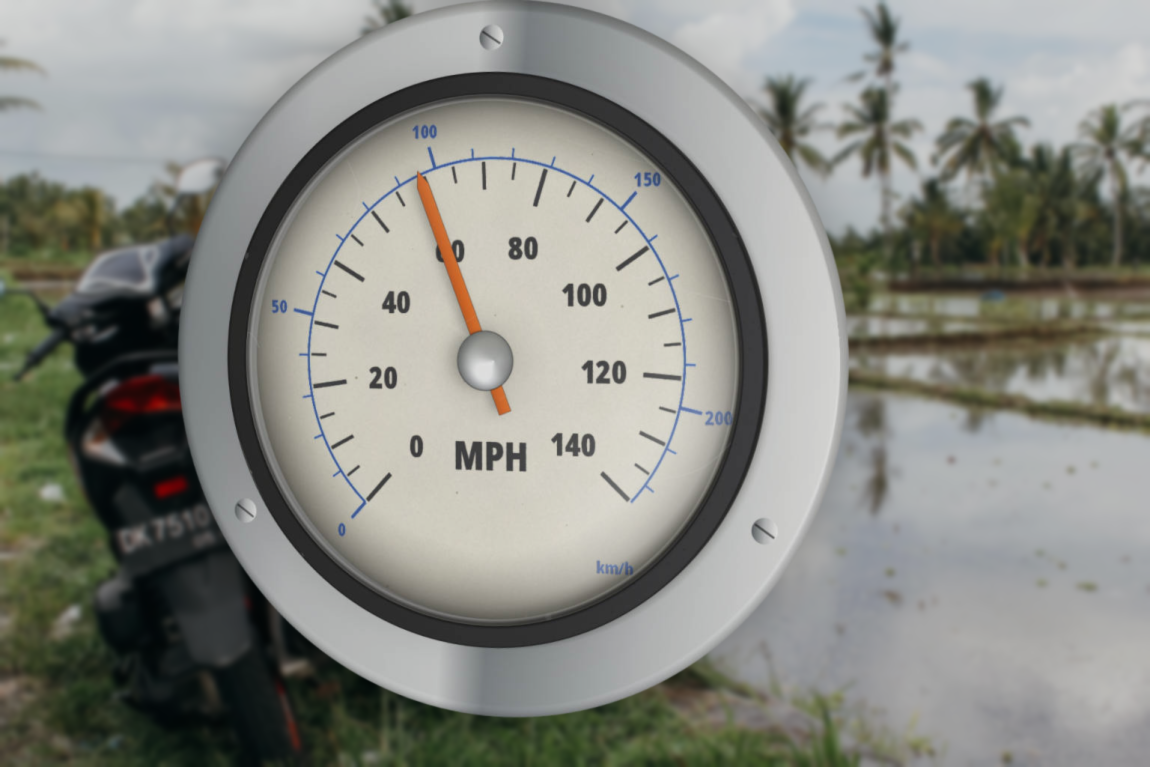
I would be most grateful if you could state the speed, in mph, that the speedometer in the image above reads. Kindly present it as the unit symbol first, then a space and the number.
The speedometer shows mph 60
